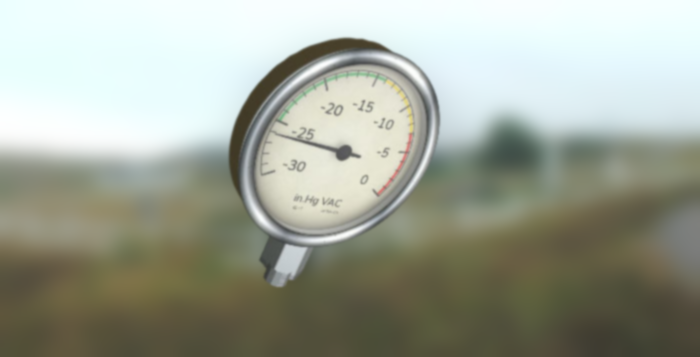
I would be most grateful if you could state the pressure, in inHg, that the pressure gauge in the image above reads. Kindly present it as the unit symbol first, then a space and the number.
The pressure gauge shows inHg -26
